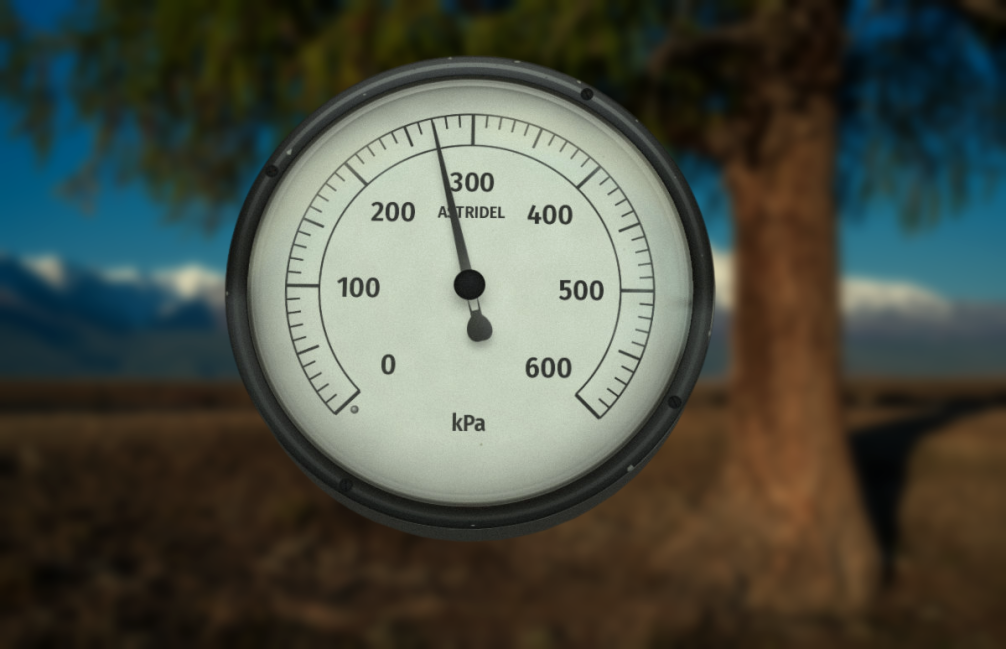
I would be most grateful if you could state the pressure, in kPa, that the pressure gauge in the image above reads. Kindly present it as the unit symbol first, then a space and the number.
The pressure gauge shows kPa 270
